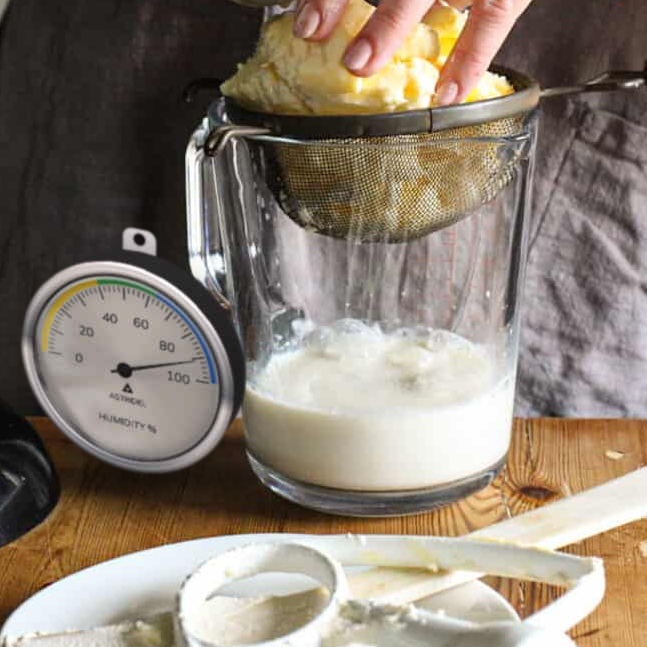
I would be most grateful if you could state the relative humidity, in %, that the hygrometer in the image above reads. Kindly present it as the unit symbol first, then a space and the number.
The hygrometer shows % 90
